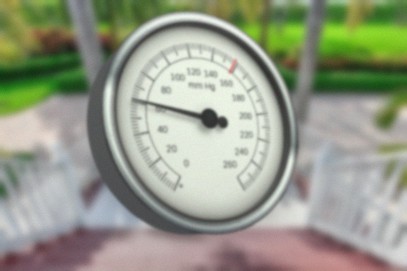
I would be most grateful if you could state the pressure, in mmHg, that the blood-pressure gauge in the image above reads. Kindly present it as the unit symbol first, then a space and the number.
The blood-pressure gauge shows mmHg 60
